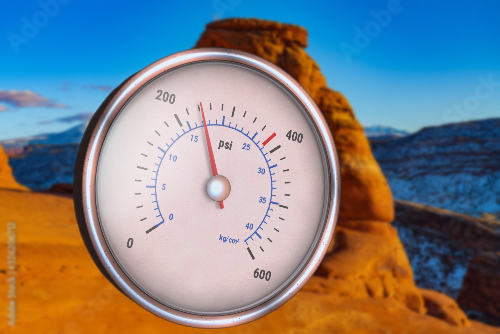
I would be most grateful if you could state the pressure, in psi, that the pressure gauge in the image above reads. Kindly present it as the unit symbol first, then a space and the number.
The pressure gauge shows psi 240
